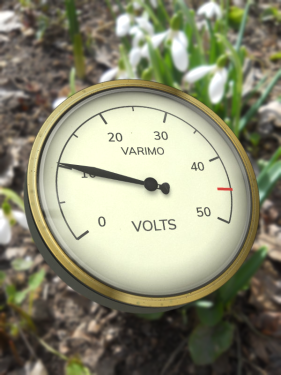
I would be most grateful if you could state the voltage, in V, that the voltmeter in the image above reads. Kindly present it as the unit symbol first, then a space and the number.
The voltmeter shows V 10
